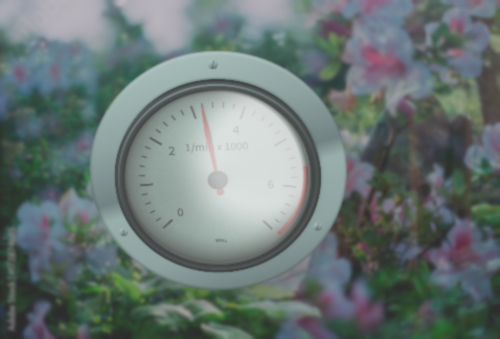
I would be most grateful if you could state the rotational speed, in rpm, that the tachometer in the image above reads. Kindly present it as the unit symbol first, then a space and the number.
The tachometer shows rpm 3200
